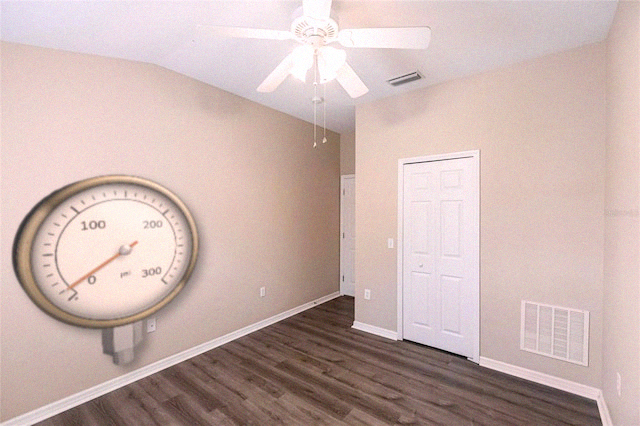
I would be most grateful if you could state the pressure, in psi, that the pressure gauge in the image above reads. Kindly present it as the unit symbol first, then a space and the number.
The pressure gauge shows psi 10
